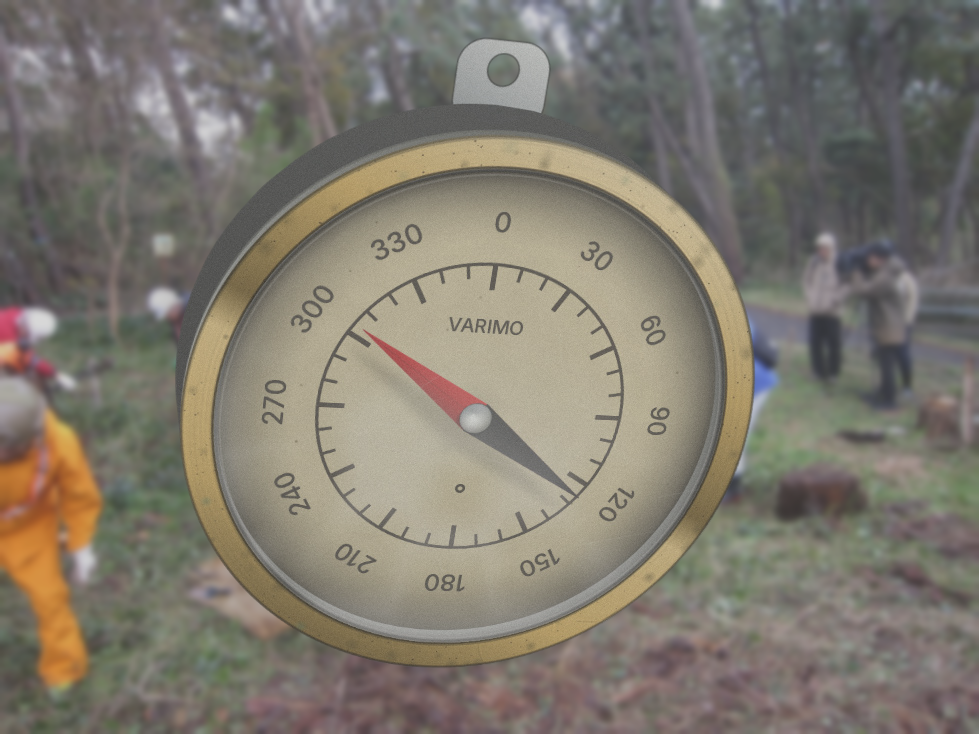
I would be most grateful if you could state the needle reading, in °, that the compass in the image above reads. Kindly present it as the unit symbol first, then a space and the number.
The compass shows ° 305
